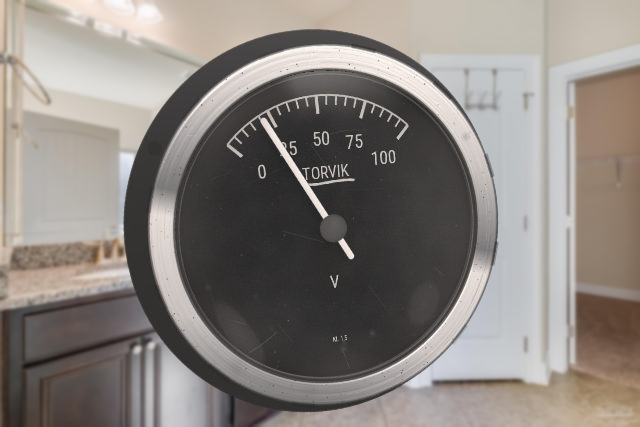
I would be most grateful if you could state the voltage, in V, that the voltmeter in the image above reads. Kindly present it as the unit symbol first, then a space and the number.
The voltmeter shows V 20
